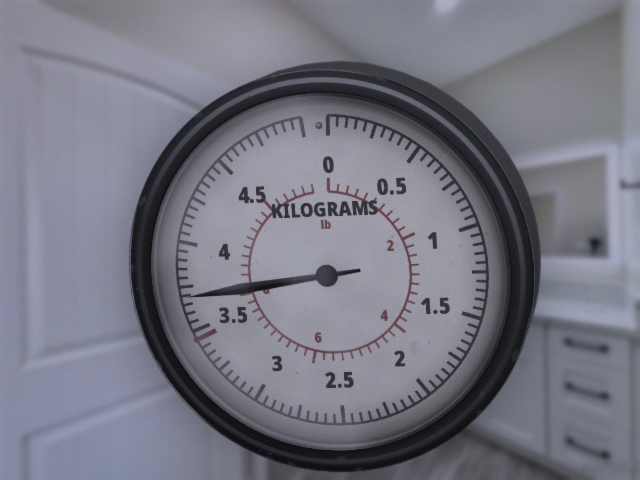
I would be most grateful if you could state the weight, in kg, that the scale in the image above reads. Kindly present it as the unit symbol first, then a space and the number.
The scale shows kg 3.7
